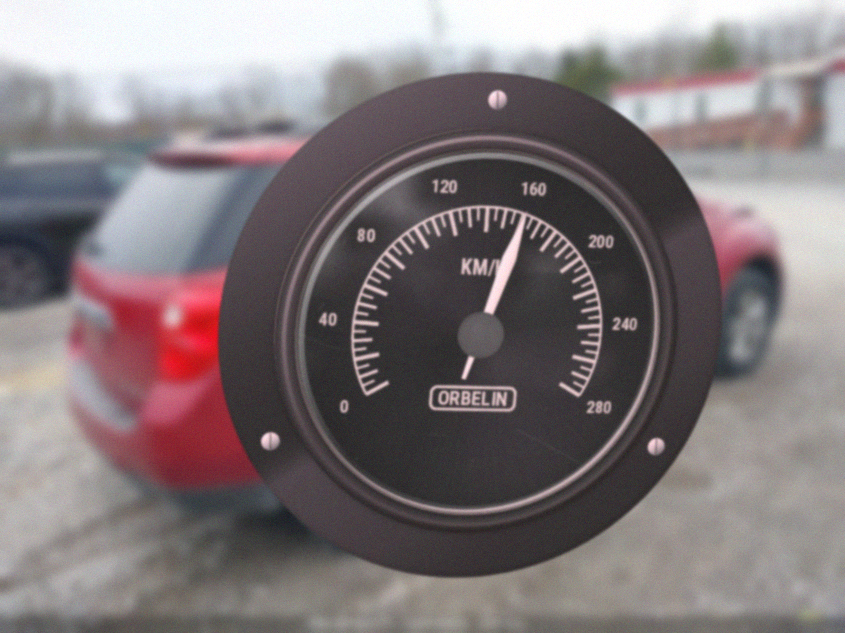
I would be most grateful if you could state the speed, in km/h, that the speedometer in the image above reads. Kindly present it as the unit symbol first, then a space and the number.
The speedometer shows km/h 160
